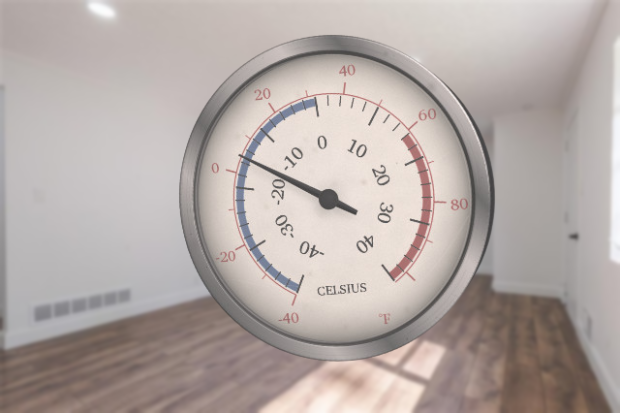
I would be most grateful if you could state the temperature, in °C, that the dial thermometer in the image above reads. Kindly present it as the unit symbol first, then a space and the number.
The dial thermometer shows °C -15
